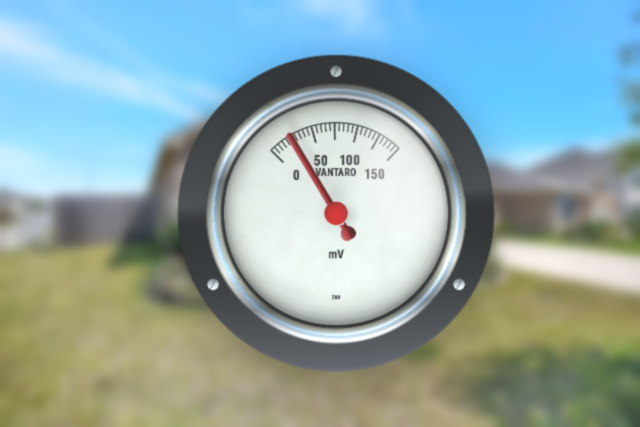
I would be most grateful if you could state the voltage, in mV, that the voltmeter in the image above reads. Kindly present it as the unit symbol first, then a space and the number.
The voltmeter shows mV 25
